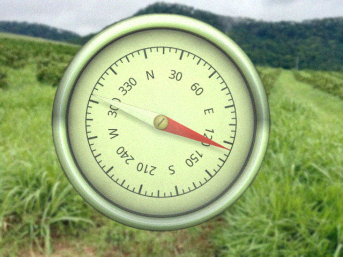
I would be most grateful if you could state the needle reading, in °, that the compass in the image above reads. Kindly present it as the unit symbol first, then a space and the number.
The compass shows ° 125
